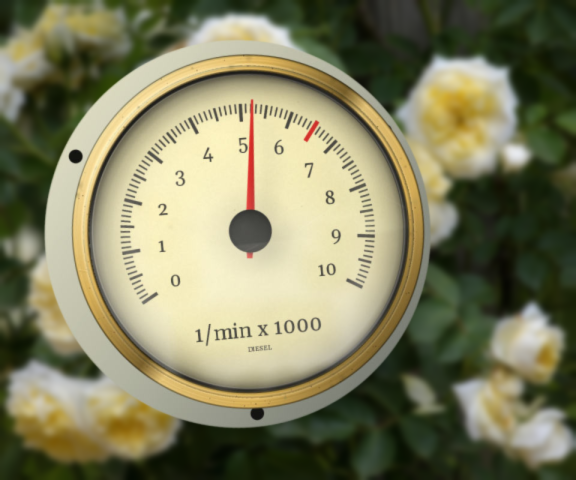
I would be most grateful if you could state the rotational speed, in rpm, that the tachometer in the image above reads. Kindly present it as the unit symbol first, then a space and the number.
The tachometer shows rpm 5200
